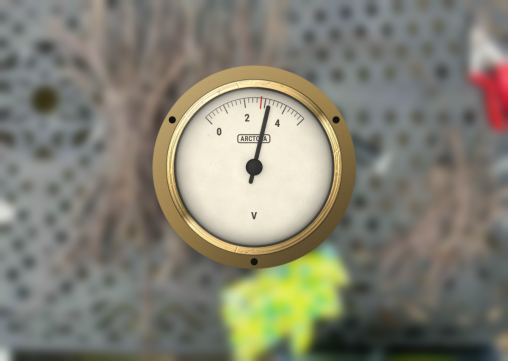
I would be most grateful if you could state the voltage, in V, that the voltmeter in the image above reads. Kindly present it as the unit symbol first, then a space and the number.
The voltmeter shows V 3.2
